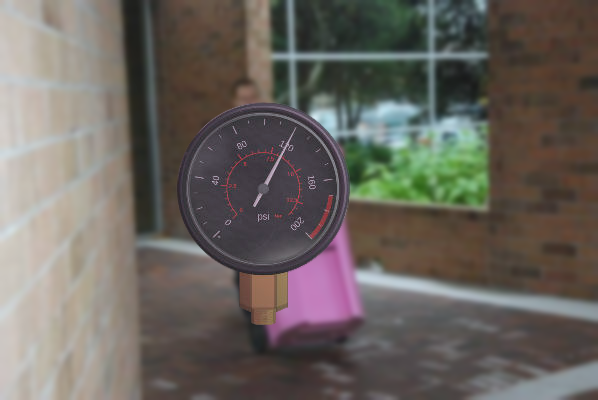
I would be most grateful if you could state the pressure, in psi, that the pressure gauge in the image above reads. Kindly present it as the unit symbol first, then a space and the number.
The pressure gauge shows psi 120
